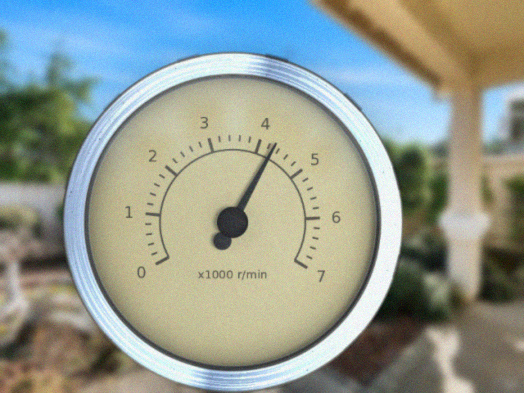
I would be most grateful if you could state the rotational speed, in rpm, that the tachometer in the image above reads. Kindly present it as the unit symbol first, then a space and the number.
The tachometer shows rpm 4300
